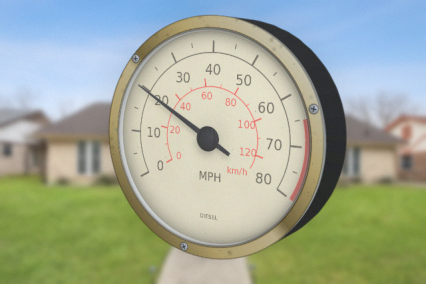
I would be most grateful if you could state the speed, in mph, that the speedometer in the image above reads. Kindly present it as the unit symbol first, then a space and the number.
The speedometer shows mph 20
